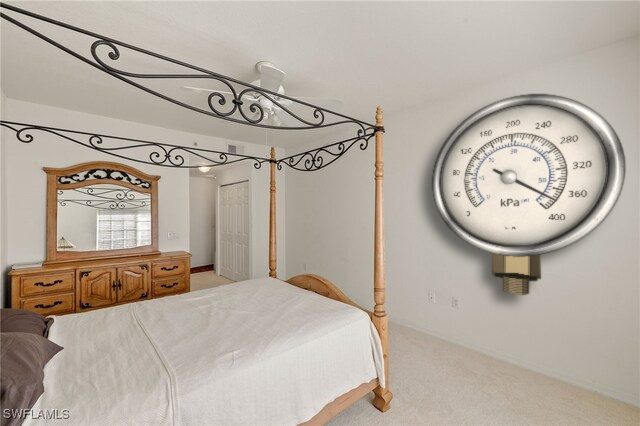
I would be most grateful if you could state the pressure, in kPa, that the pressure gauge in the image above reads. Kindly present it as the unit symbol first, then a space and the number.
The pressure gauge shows kPa 380
